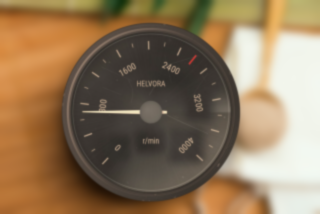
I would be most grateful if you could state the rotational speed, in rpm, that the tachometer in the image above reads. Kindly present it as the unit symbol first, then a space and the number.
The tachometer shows rpm 700
